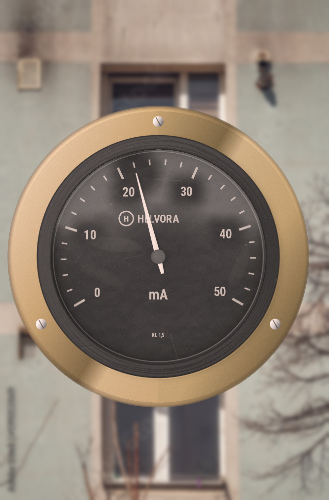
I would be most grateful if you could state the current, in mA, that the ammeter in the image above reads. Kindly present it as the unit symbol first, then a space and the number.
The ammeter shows mA 22
